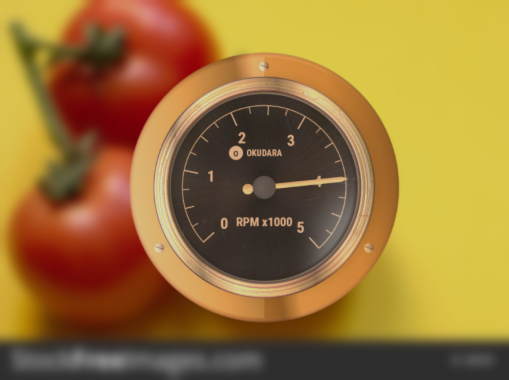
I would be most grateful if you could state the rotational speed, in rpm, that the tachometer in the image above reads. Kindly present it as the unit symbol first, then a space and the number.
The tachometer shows rpm 4000
